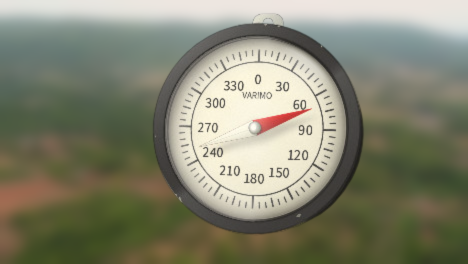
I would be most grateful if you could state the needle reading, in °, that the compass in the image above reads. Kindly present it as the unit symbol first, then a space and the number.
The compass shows ° 70
